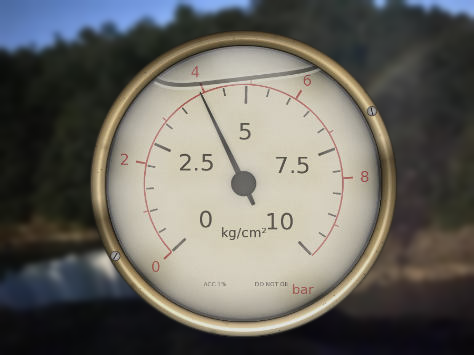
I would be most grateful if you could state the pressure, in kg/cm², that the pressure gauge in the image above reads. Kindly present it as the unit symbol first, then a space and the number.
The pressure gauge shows kg/cm² 4
